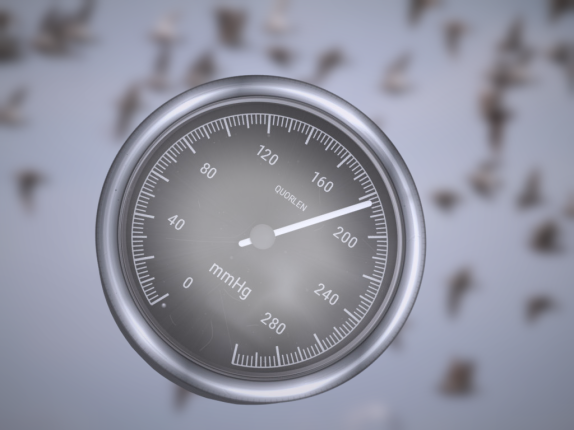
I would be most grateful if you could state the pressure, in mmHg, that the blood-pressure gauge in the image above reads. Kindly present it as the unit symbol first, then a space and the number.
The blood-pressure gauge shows mmHg 184
